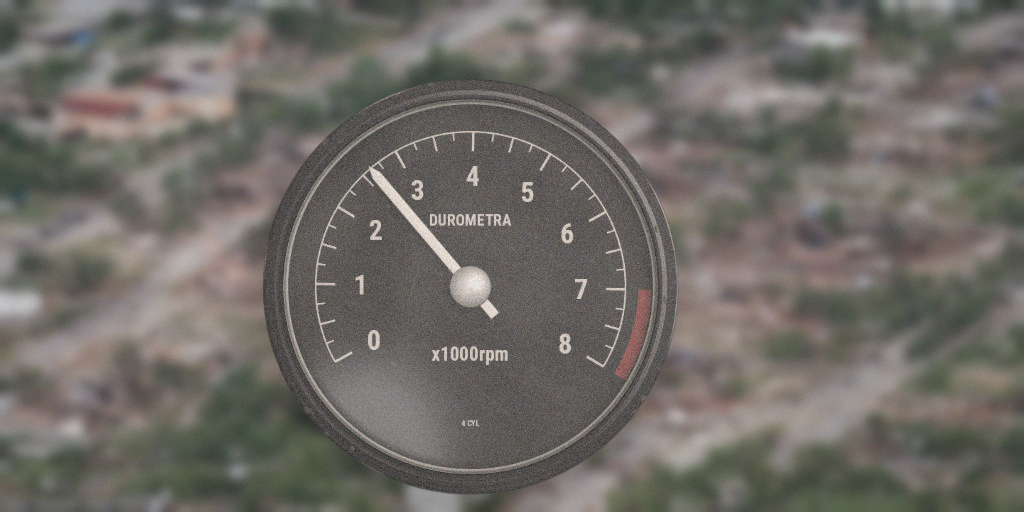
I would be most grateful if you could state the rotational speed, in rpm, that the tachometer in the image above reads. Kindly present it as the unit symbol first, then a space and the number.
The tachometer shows rpm 2625
